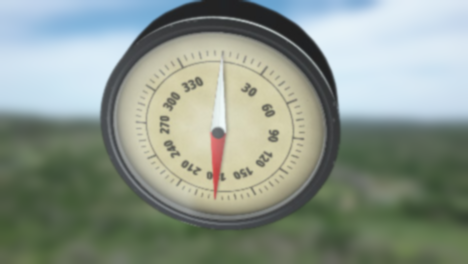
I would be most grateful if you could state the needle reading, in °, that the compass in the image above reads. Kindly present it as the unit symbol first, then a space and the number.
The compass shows ° 180
